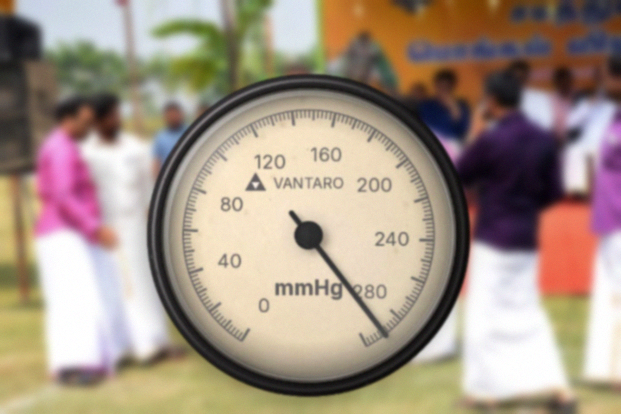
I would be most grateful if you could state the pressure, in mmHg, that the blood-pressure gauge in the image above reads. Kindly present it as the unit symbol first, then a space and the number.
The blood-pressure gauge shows mmHg 290
